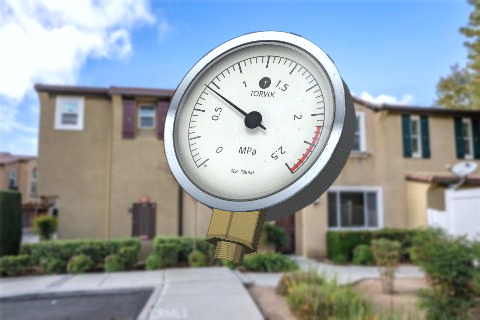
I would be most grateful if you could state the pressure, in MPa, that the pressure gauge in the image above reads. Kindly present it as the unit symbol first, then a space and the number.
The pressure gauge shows MPa 0.7
